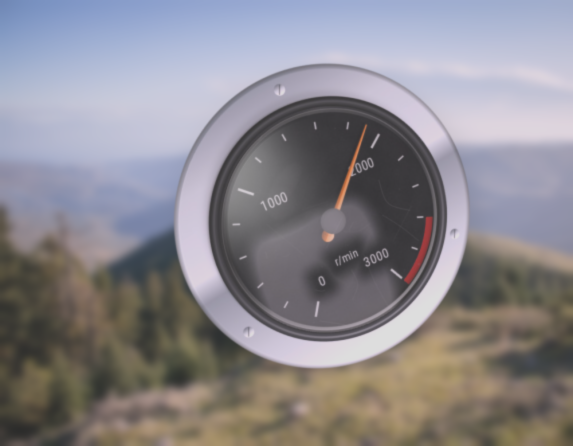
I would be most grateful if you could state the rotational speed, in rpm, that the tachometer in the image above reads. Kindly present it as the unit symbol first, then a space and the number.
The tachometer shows rpm 1900
